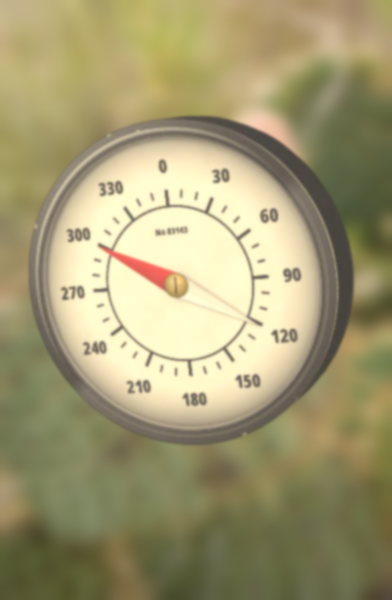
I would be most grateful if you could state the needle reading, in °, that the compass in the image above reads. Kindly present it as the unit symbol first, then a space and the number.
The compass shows ° 300
